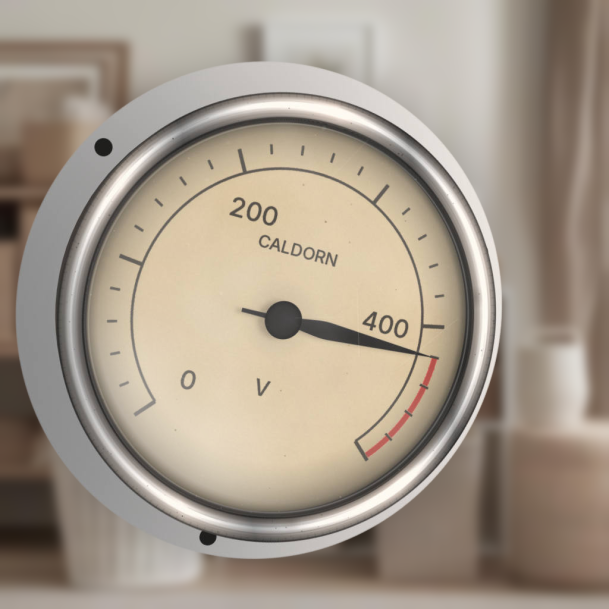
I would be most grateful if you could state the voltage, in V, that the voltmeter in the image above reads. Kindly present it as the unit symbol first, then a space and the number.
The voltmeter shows V 420
